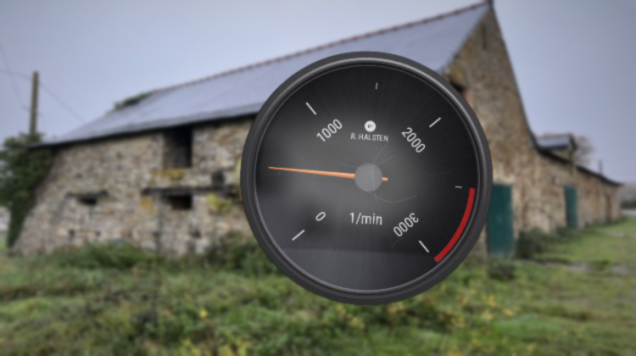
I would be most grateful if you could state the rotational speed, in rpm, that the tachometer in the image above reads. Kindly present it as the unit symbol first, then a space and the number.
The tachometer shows rpm 500
